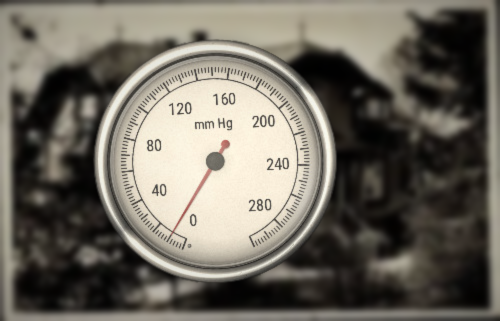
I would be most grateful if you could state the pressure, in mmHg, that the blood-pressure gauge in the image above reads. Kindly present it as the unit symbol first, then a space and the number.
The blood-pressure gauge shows mmHg 10
